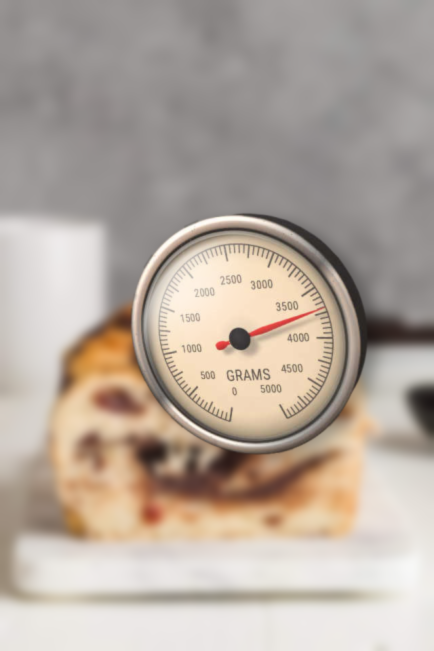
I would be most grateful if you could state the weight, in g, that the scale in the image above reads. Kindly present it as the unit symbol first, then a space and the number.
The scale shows g 3700
